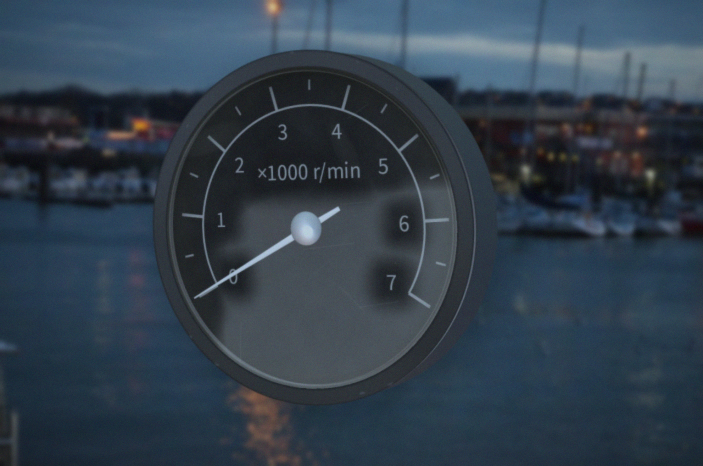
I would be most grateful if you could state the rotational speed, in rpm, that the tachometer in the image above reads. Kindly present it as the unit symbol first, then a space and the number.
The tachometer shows rpm 0
